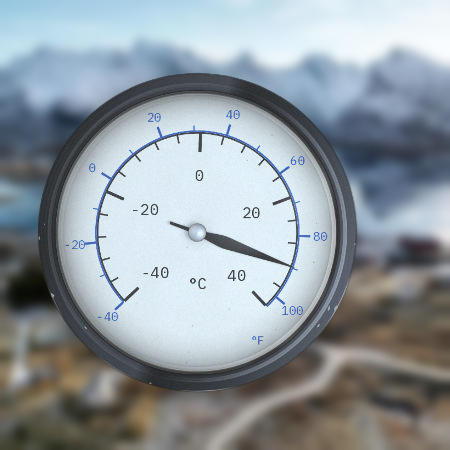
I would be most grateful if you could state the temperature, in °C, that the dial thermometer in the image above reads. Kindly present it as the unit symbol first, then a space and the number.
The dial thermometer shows °C 32
